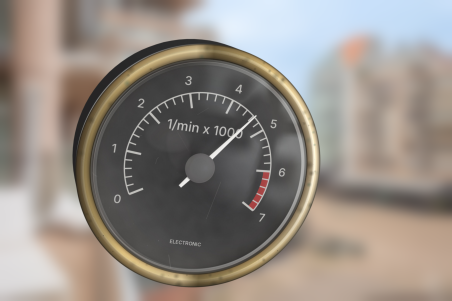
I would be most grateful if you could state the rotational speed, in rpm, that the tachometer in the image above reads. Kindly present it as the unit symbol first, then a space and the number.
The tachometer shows rpm 4600
